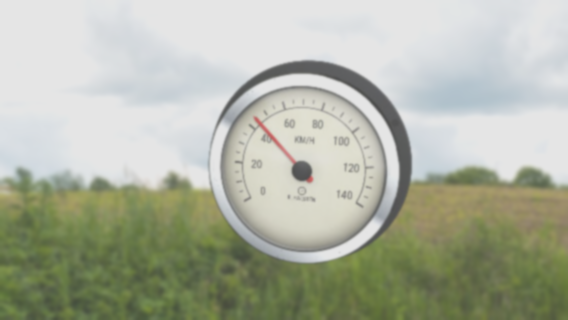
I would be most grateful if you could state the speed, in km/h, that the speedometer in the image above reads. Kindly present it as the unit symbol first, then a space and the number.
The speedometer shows km/h 45
